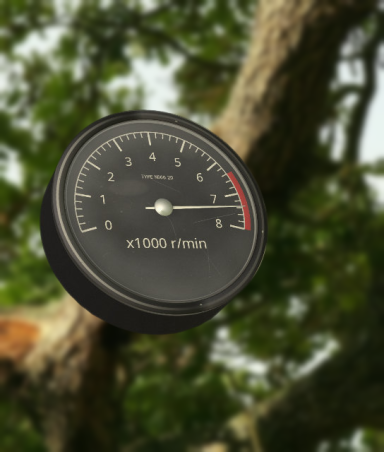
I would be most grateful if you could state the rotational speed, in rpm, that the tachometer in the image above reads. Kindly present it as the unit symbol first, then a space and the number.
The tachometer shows rpm 7400
